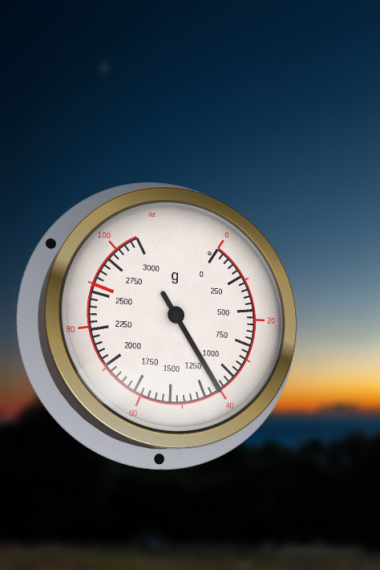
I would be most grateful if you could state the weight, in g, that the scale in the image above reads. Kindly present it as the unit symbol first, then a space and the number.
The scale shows g 1150
